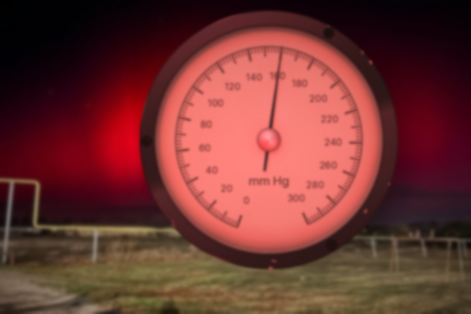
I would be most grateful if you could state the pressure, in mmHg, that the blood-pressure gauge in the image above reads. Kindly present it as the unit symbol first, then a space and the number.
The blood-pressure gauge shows mmHg 160
